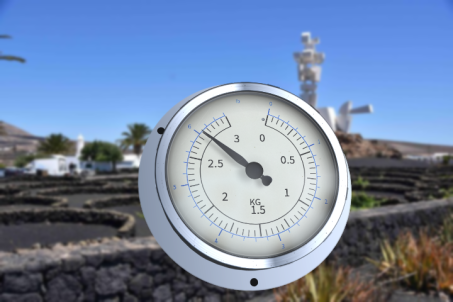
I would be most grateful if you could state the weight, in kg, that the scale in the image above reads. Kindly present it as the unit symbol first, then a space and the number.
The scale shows kg 2.75
